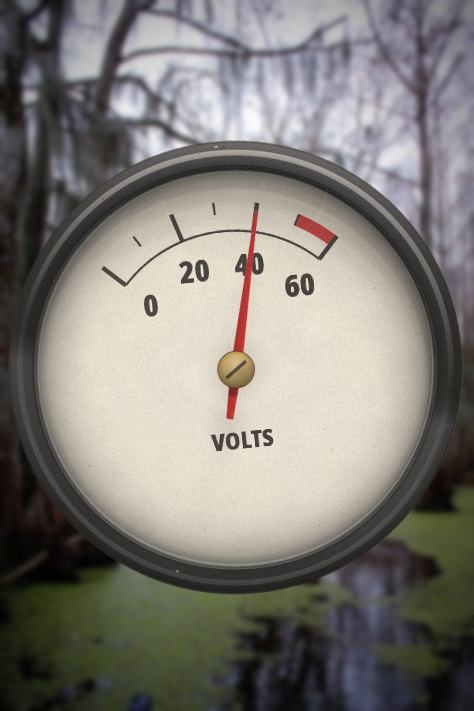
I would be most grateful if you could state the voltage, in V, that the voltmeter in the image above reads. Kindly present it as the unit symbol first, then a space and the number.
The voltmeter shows V 40
